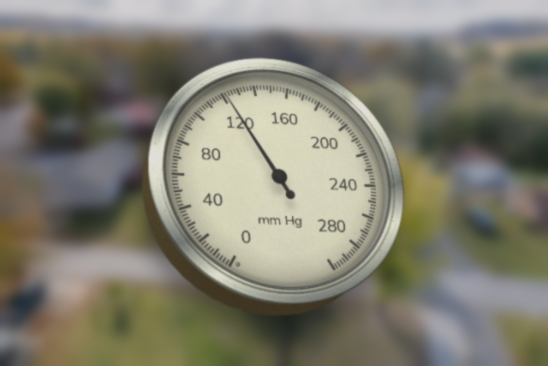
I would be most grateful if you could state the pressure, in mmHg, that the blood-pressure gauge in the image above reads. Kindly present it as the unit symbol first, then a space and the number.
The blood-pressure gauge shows mmHg 120
